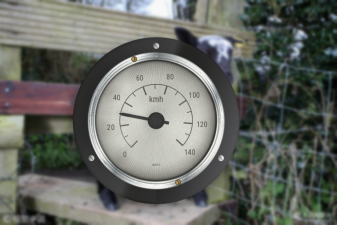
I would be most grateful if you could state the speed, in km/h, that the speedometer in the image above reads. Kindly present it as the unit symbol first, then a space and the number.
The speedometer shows km/h 30
